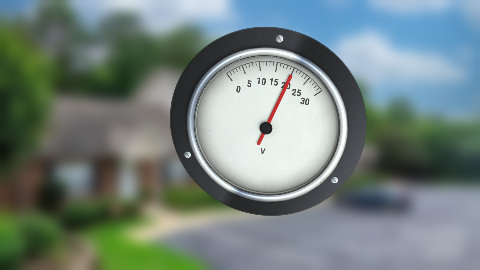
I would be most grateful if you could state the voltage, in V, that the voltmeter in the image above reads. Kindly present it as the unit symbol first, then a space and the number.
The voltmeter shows V 20
